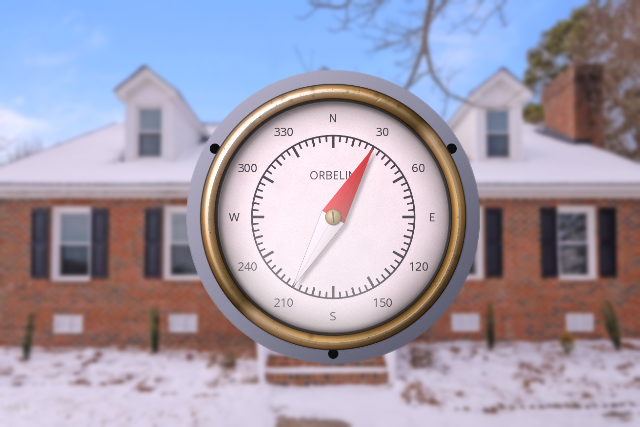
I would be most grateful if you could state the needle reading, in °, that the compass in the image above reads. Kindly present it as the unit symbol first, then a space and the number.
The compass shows ° 30
